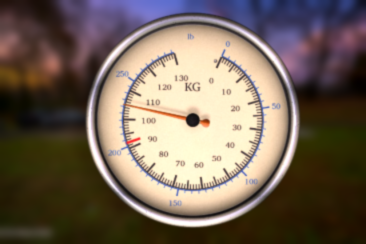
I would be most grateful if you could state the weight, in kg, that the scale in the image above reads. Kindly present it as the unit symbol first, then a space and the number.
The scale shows kg 105
